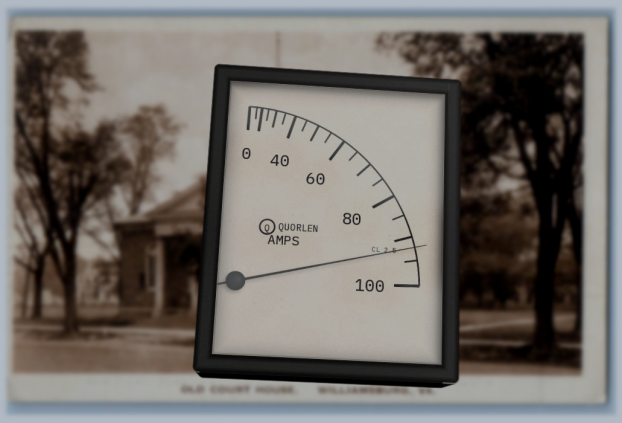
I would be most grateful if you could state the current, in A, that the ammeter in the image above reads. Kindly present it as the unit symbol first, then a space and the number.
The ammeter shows A 92.5
